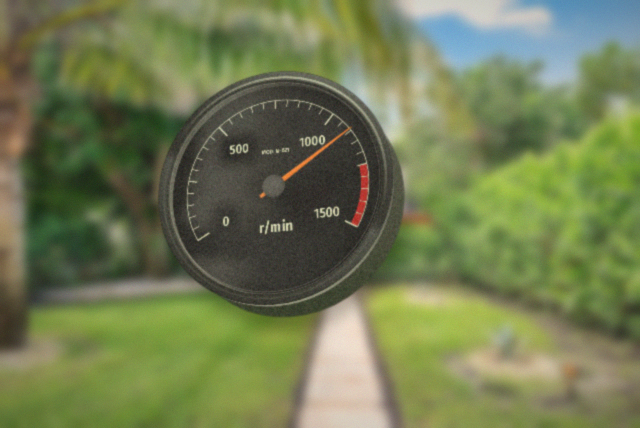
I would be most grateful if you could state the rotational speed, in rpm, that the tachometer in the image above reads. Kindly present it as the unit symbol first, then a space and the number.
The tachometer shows rpm 1100
